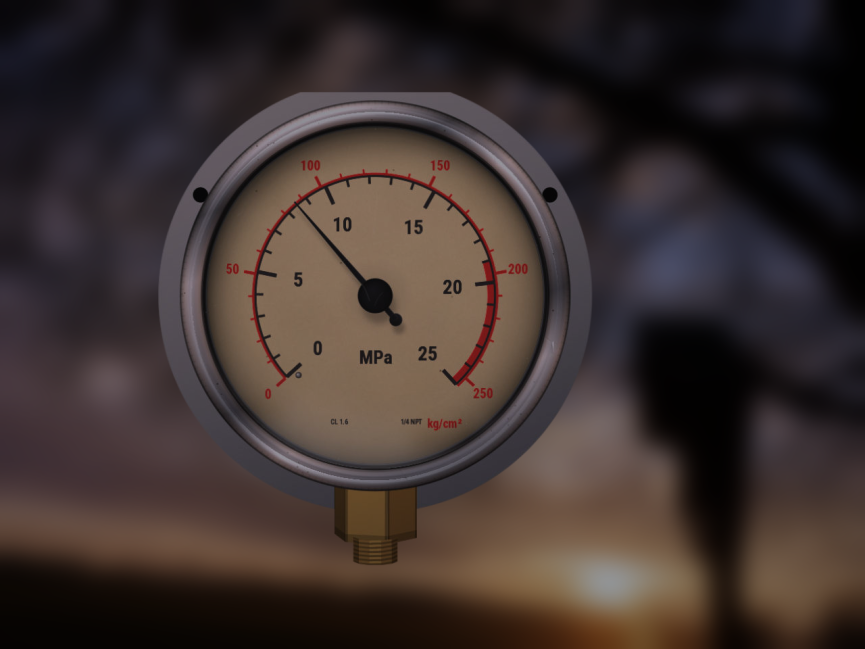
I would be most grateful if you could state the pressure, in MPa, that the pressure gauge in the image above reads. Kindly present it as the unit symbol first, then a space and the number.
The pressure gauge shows MPa 8.5
